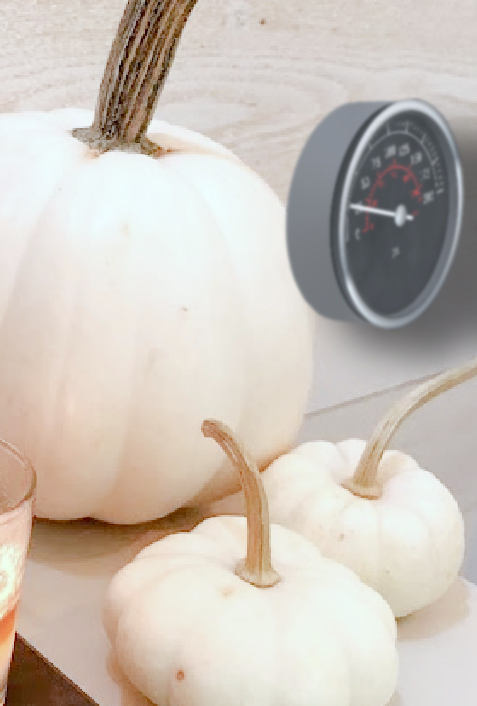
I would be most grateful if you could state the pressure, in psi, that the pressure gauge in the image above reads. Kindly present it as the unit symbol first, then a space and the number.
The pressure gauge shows psi 25
